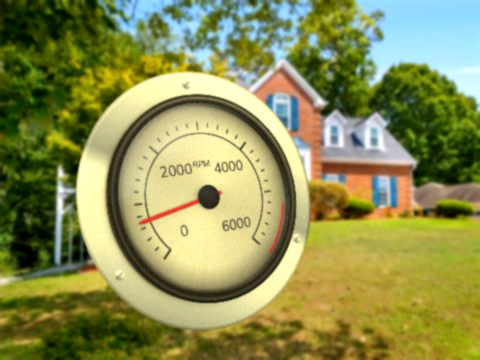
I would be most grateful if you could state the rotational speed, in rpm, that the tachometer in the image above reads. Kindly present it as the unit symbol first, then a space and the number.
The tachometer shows rpm 700
